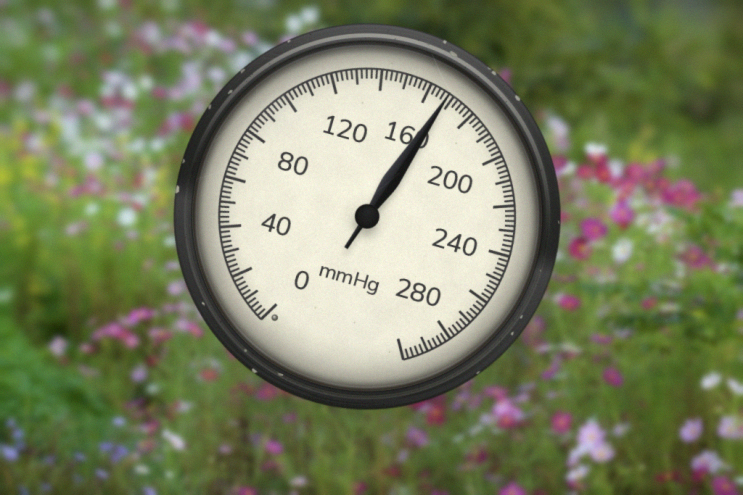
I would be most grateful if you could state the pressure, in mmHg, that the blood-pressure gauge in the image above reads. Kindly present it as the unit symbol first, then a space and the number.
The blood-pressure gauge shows mmHg 168
